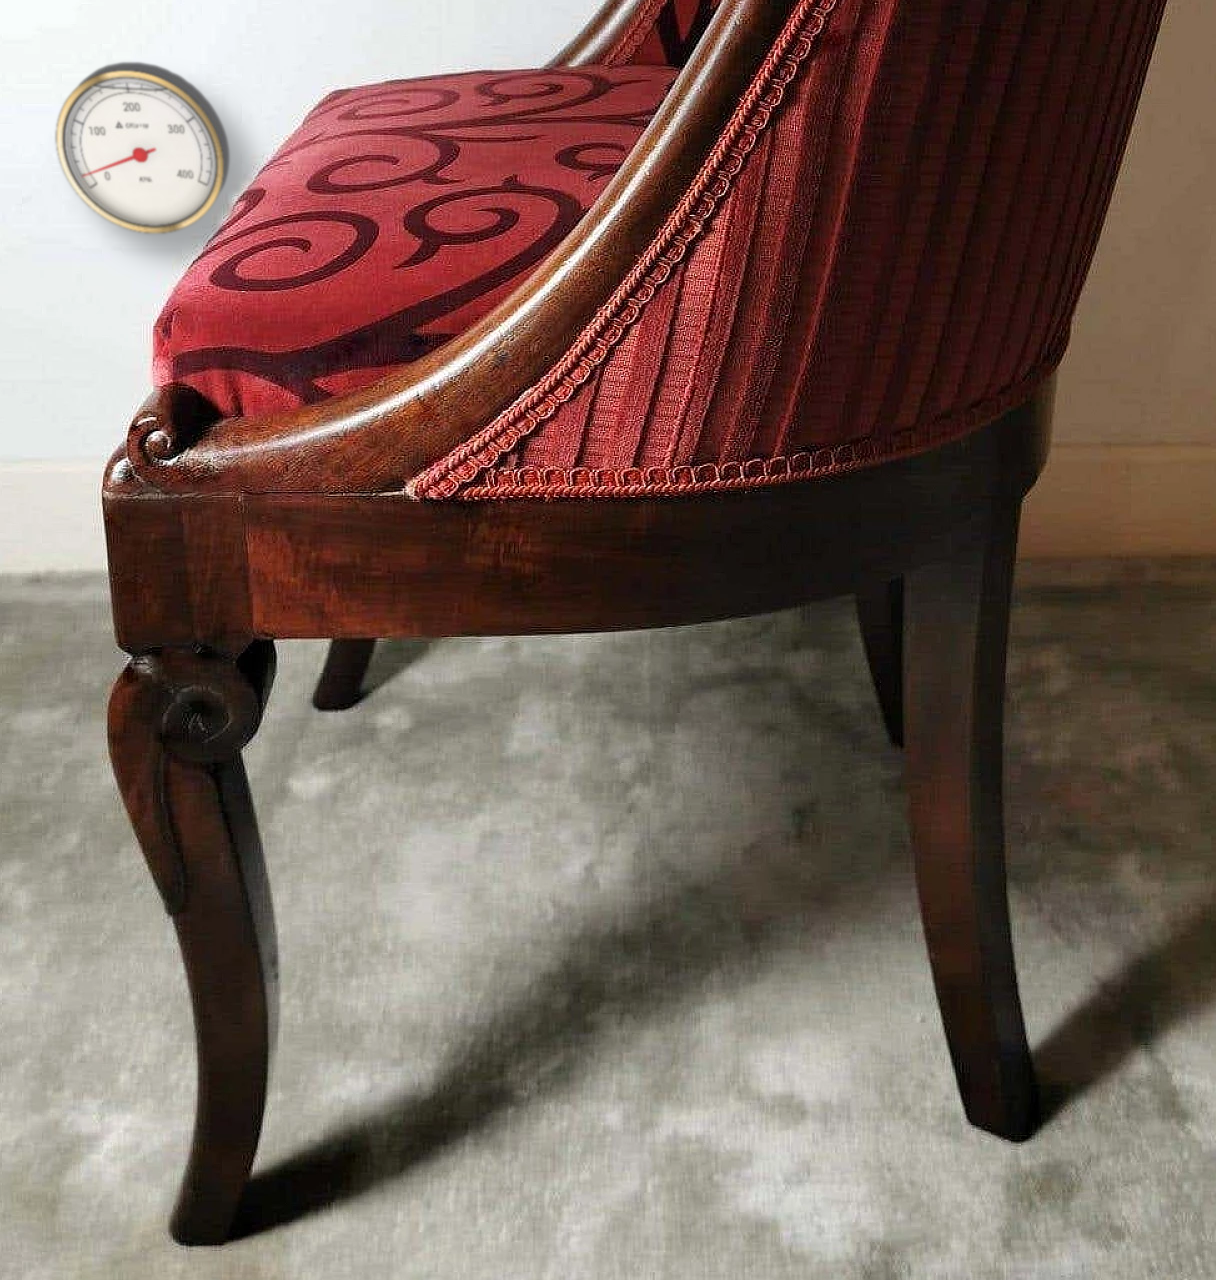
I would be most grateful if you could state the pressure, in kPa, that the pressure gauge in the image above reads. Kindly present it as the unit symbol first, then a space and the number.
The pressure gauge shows kPa 20
